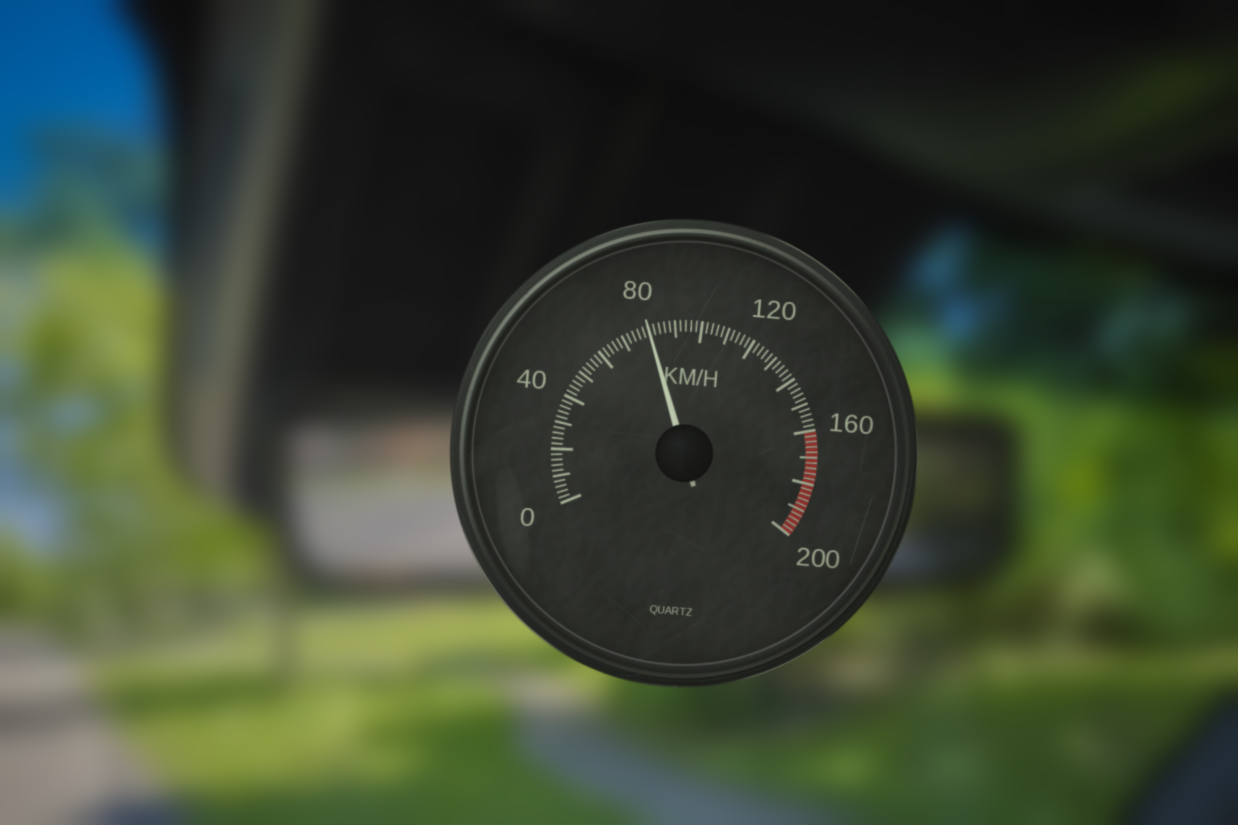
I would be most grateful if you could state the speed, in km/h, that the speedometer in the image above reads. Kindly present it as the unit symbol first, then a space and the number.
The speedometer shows km/h 80
